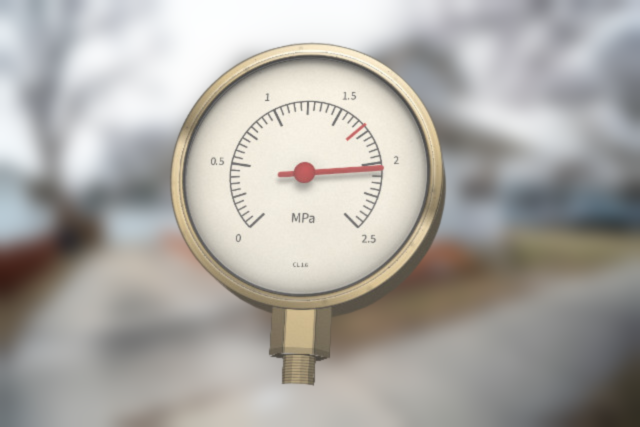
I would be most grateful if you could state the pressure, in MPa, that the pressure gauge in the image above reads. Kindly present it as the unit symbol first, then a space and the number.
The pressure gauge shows MPa 2.05
